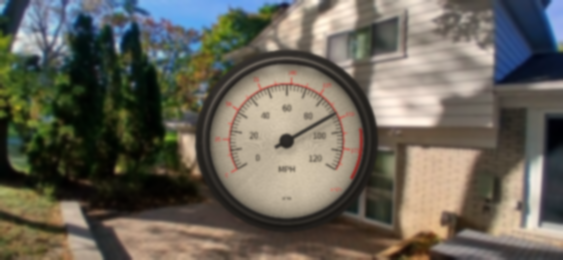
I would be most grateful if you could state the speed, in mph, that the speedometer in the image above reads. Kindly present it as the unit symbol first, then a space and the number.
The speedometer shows mph 90
